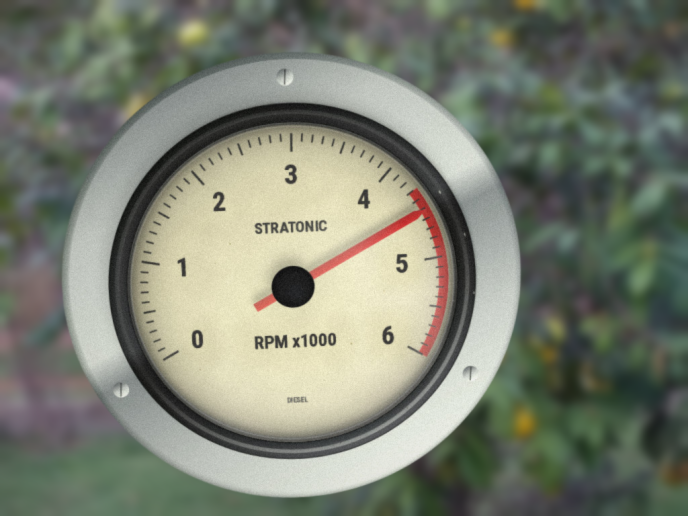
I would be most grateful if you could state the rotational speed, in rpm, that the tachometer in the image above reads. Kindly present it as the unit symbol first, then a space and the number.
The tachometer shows rpm 4500
